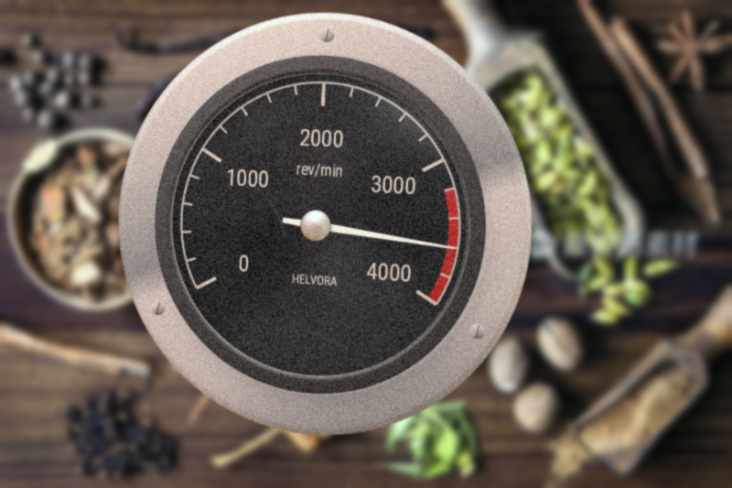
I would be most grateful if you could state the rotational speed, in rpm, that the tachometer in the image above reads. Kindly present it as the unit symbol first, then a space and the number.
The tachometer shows rpm 3600
